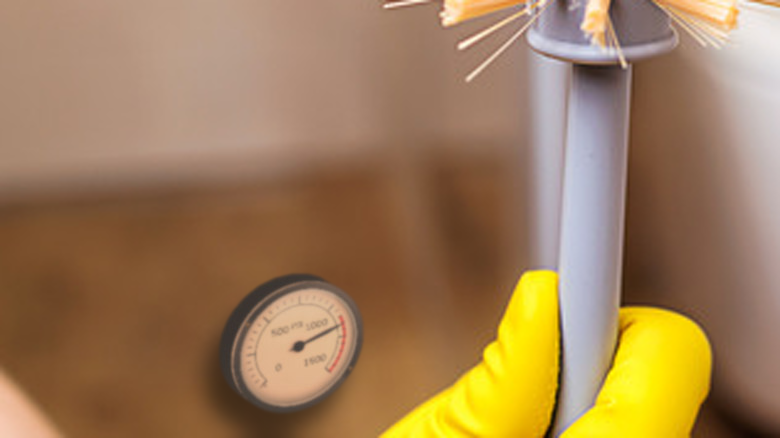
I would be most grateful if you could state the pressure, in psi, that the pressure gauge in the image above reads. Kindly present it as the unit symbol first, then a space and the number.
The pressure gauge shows psi 1150
